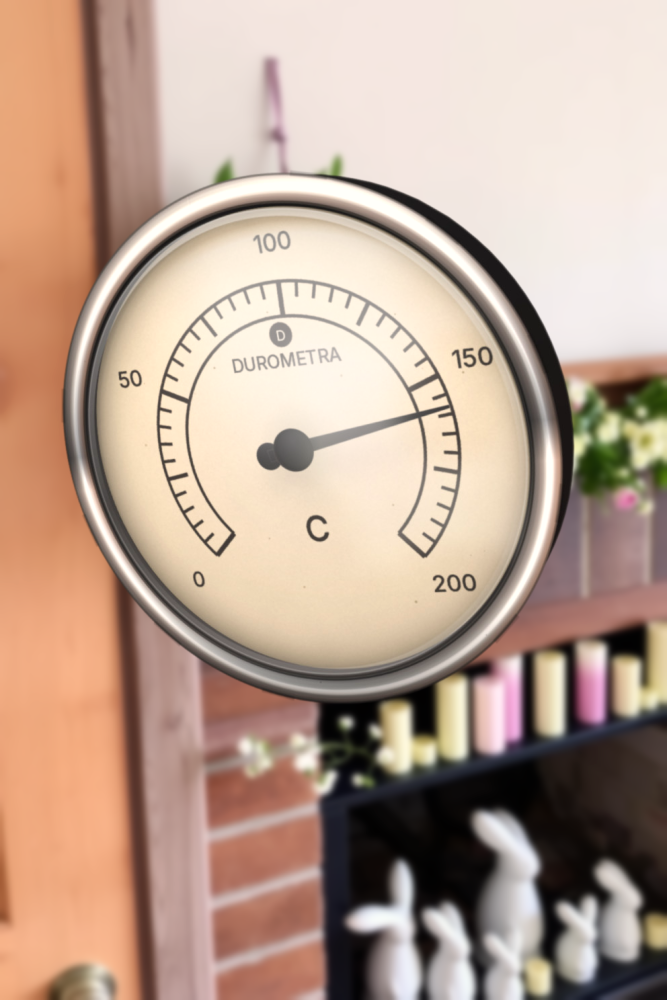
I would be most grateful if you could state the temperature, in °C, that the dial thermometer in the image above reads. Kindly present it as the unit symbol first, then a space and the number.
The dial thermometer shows °C 157.5
